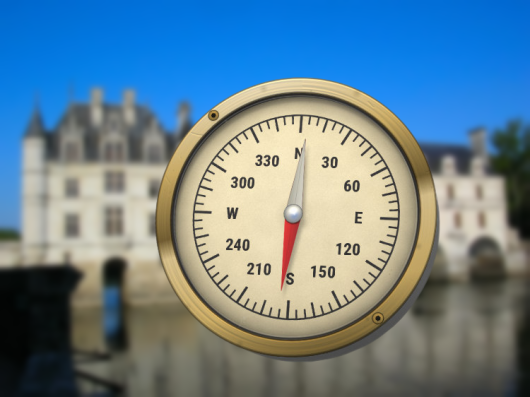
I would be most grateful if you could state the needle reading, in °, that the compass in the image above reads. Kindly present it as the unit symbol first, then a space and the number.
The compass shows ° 185
